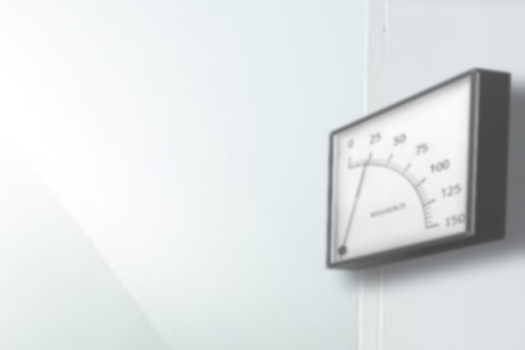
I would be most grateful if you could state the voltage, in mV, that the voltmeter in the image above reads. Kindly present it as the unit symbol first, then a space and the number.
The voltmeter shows mV 25
